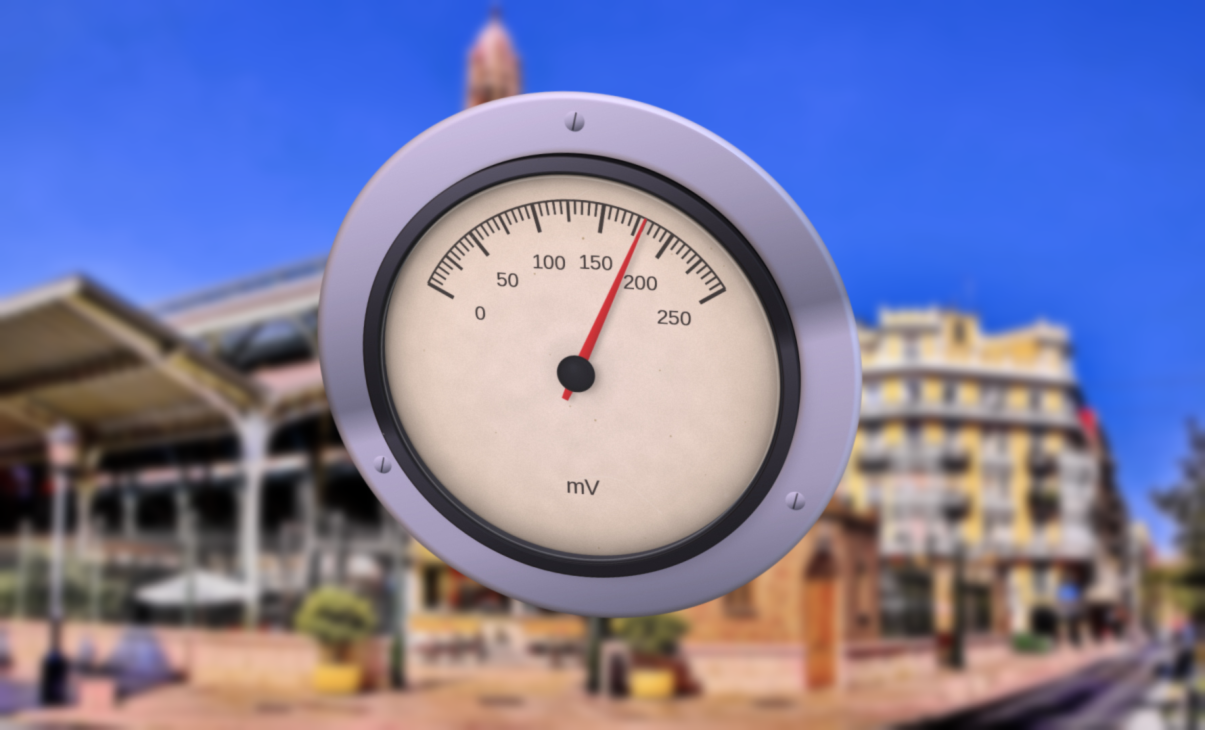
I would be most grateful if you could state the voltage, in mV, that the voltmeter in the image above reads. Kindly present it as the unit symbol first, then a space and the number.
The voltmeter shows mV 180
